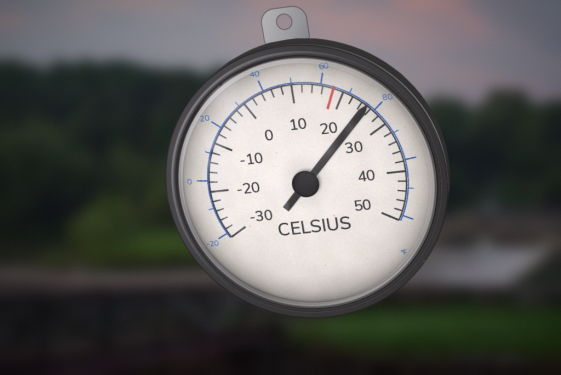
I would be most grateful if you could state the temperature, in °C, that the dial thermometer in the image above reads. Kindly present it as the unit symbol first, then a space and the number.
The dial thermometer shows °C 25
